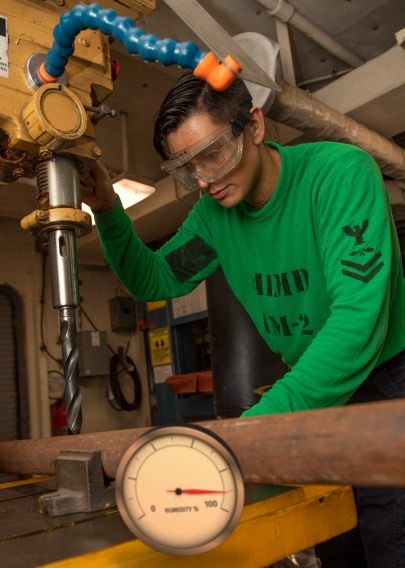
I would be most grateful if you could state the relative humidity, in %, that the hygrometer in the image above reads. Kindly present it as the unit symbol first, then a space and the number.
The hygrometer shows % 90
